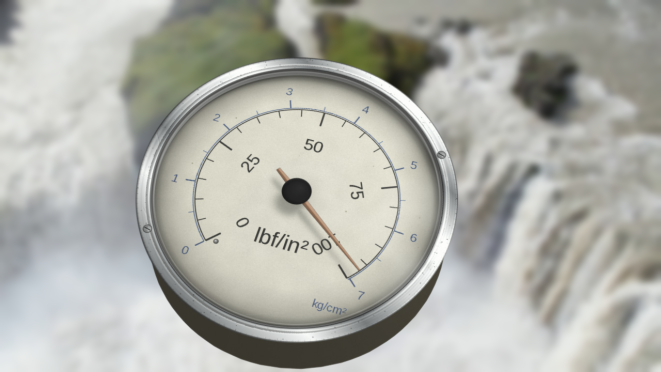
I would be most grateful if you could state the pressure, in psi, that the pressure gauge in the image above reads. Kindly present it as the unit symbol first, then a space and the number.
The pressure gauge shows psi 97.5
